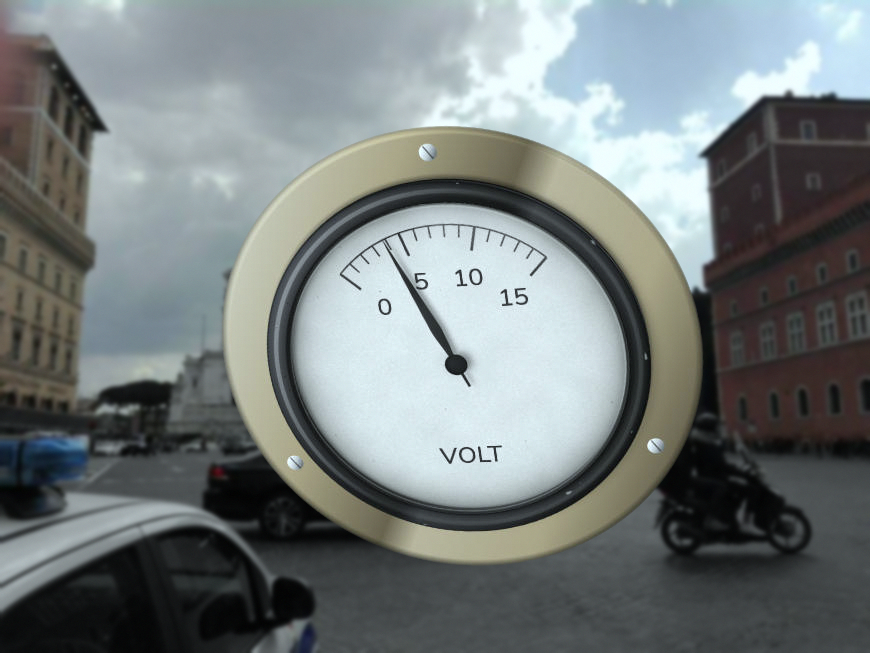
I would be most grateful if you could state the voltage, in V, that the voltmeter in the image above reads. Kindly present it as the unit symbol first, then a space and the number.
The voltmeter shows V 4
